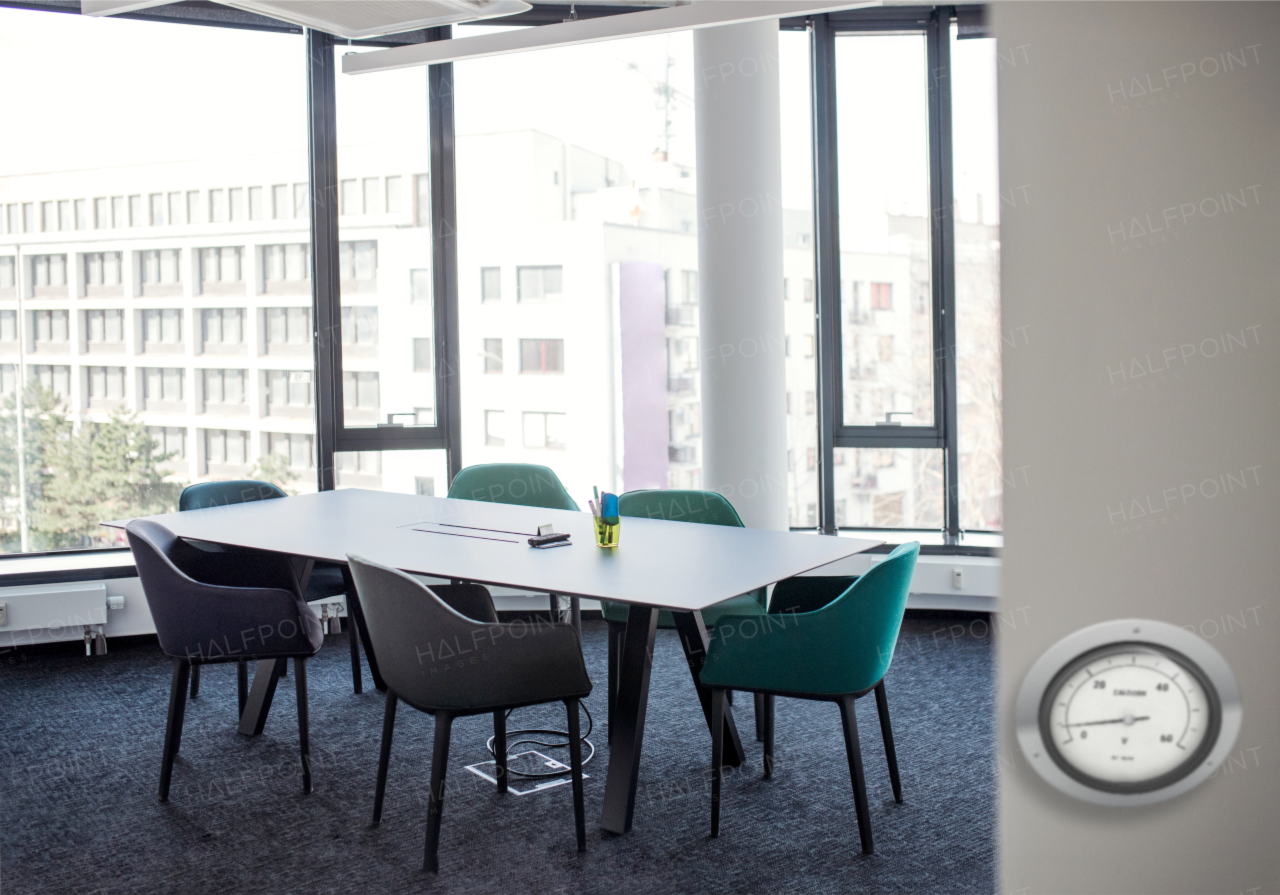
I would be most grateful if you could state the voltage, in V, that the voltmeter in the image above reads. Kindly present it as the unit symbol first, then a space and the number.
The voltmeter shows V 5
